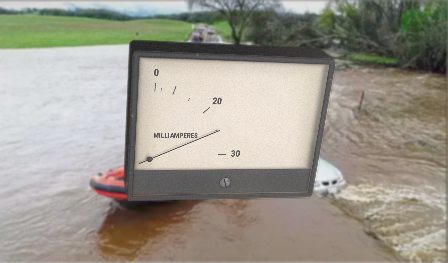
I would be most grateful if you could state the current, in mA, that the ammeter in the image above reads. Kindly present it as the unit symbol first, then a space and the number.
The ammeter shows mA 25
